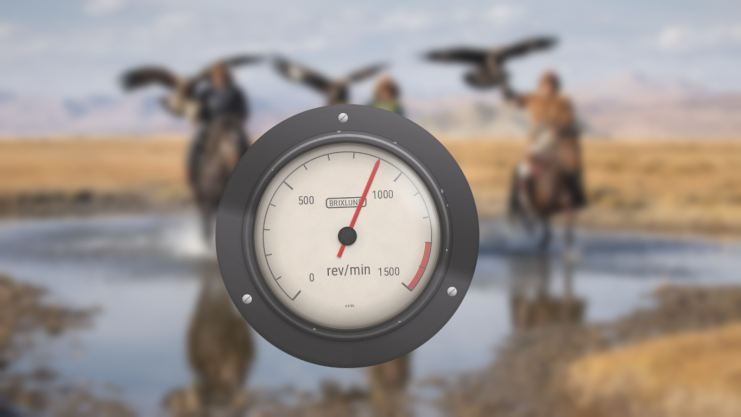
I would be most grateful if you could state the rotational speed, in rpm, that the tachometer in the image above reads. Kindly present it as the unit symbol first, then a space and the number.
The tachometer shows rpm 900
